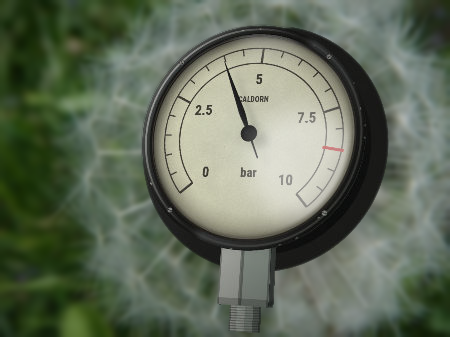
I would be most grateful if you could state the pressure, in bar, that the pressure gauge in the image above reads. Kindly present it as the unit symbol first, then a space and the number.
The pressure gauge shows bar 4
